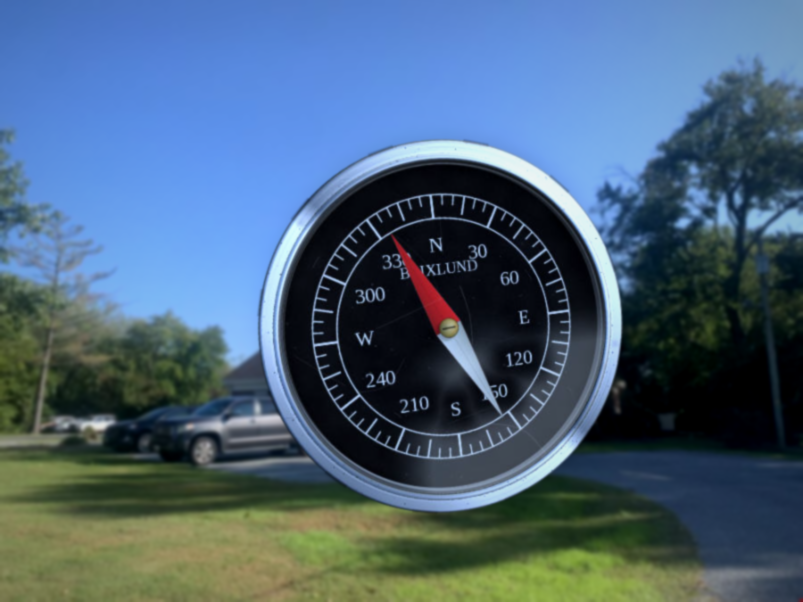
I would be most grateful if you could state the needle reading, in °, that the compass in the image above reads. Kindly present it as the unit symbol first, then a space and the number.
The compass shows ° 335
